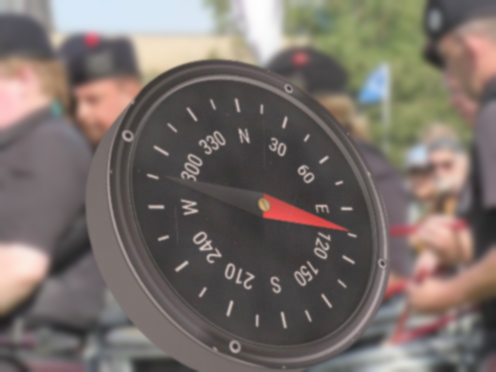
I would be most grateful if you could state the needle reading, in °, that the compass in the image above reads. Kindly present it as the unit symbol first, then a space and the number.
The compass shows ° 105
